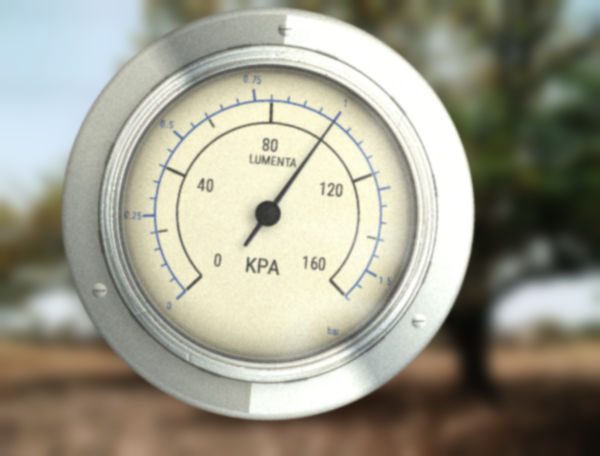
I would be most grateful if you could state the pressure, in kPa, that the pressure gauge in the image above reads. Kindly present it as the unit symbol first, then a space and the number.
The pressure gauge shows kPa 100
